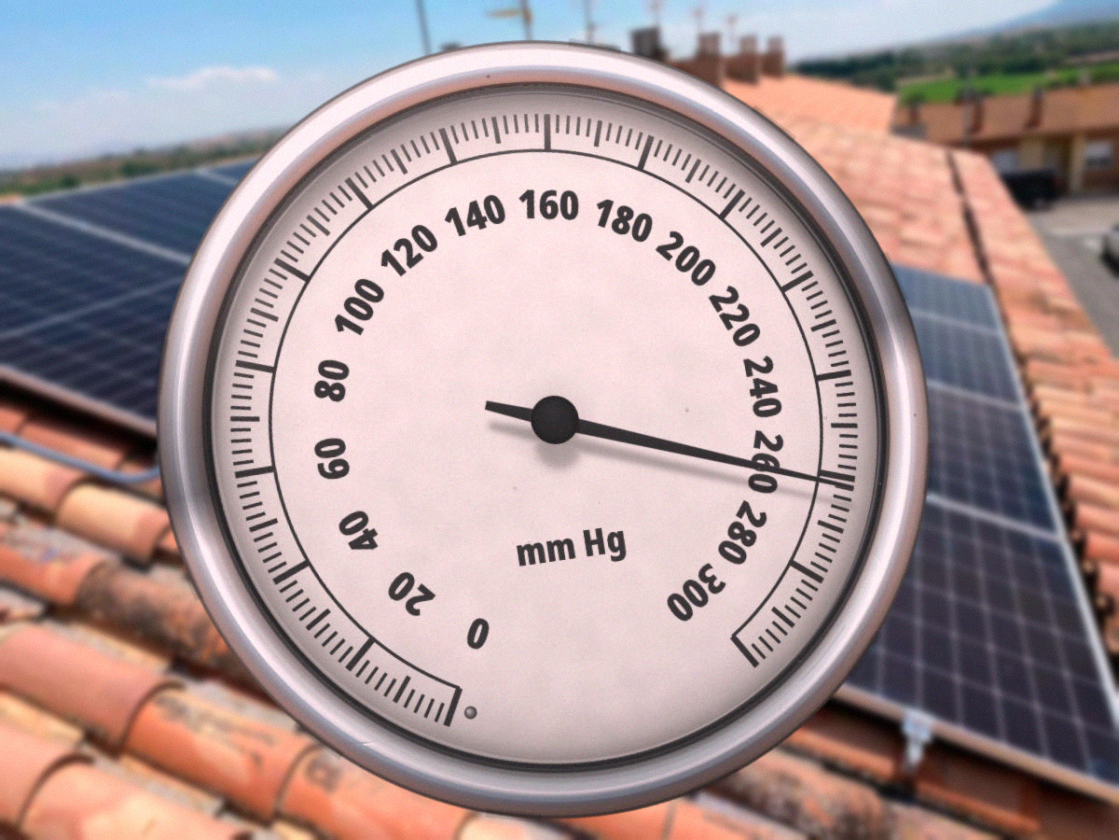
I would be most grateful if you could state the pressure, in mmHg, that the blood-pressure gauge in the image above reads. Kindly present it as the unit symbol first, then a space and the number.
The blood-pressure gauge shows mmHg 262
